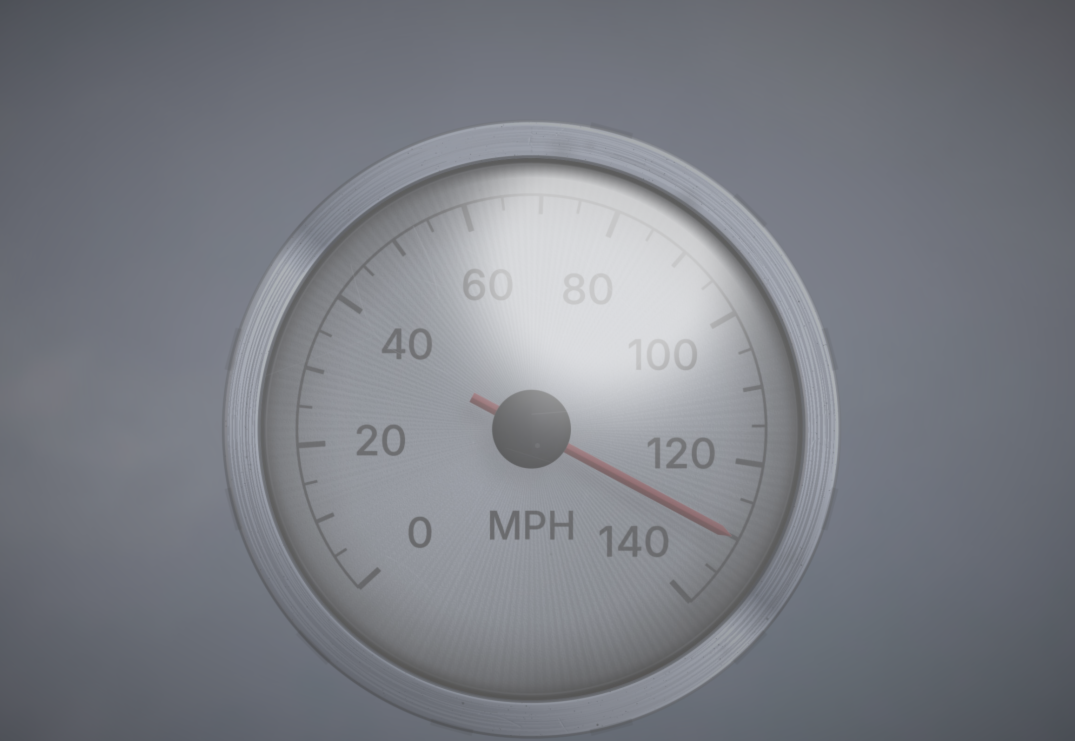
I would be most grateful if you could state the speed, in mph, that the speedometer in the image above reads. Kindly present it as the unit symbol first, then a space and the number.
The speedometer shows mph 130
